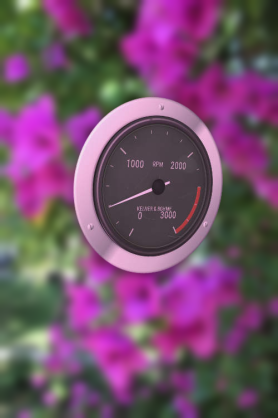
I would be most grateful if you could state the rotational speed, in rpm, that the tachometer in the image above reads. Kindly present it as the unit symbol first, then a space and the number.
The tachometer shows rpm 400
